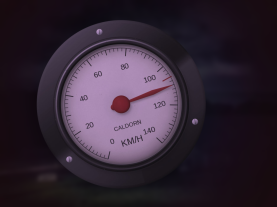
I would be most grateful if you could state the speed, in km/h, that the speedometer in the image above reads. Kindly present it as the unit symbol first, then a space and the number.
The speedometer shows km/h 110
